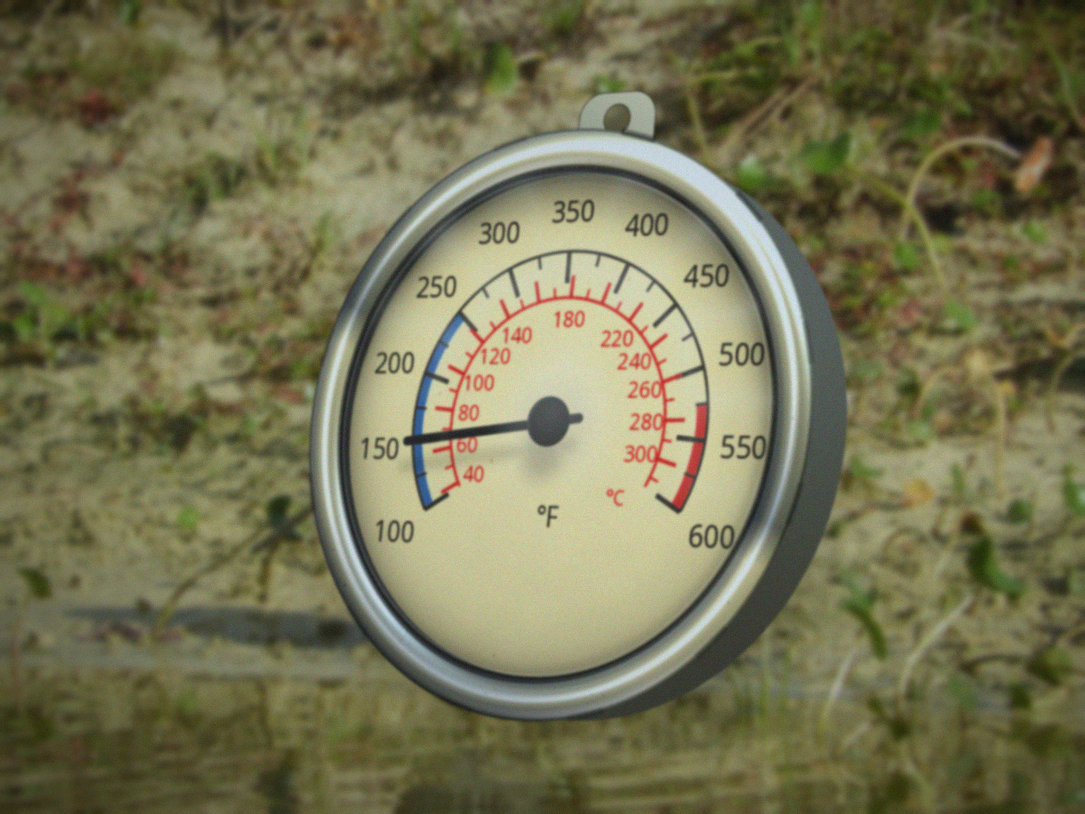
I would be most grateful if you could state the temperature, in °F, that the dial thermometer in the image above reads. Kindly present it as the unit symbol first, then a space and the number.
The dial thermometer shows °F 150
